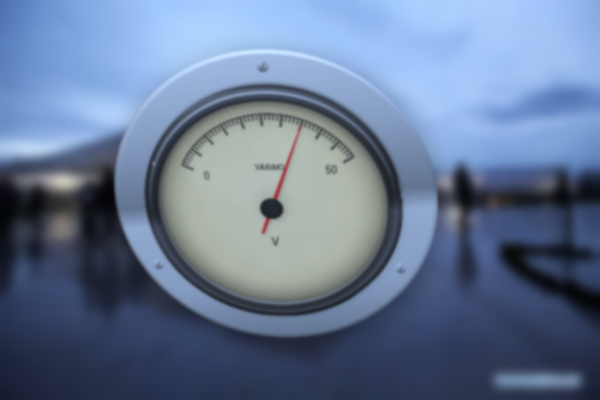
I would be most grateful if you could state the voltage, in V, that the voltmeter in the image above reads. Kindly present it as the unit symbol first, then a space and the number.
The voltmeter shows V 35
